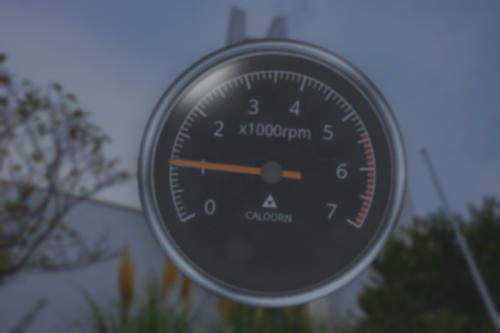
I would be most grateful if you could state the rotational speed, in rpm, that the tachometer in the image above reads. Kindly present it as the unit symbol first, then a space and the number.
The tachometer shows rpm 1000
